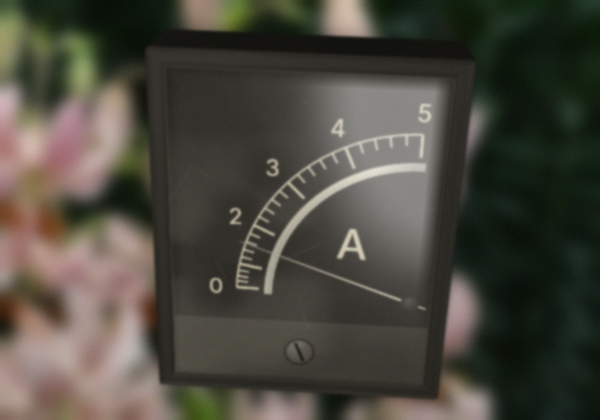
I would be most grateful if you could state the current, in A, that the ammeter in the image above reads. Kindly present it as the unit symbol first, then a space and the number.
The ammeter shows A 1.6
